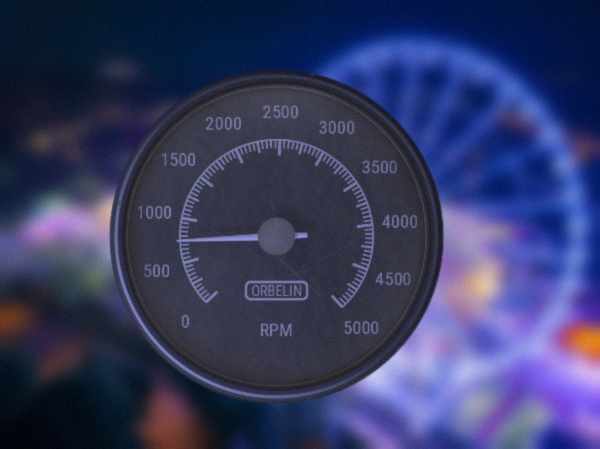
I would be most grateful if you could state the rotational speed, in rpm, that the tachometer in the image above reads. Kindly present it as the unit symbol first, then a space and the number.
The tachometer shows rpm 750
